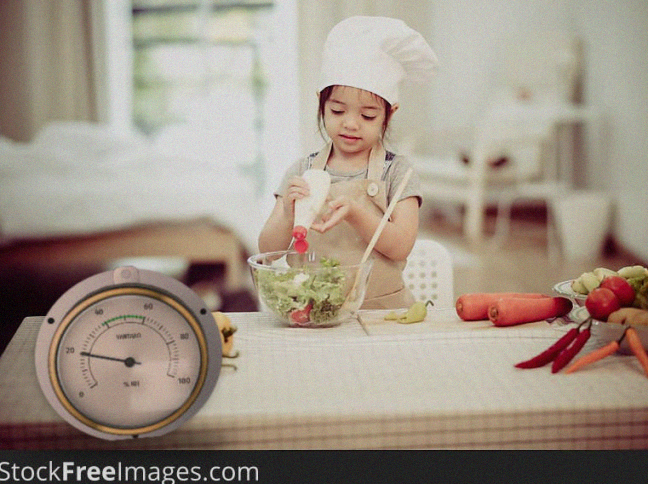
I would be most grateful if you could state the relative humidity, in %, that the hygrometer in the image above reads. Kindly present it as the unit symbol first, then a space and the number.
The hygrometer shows % 20
